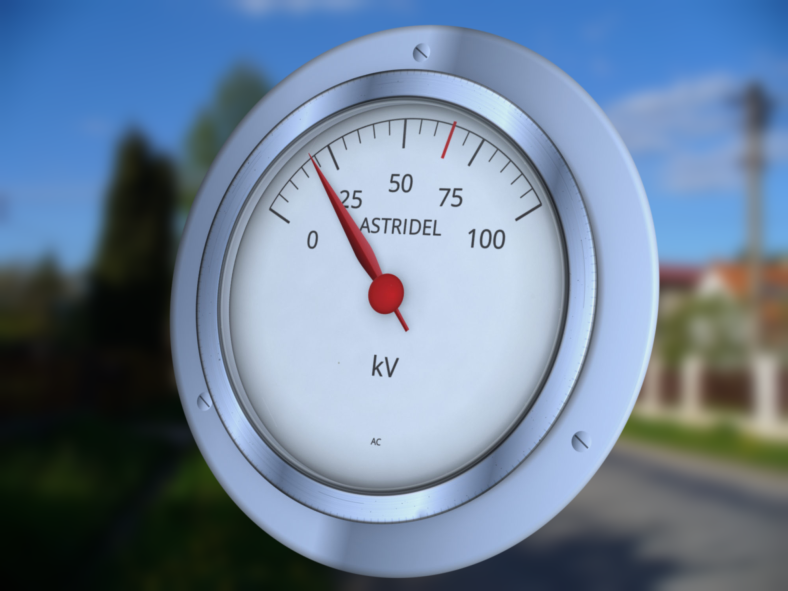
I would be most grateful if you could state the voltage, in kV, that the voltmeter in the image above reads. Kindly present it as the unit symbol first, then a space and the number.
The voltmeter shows kV 20
